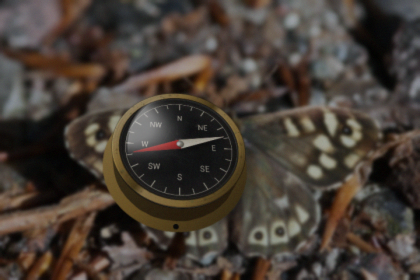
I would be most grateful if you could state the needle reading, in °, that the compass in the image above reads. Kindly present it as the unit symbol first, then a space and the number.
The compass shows ° 255
